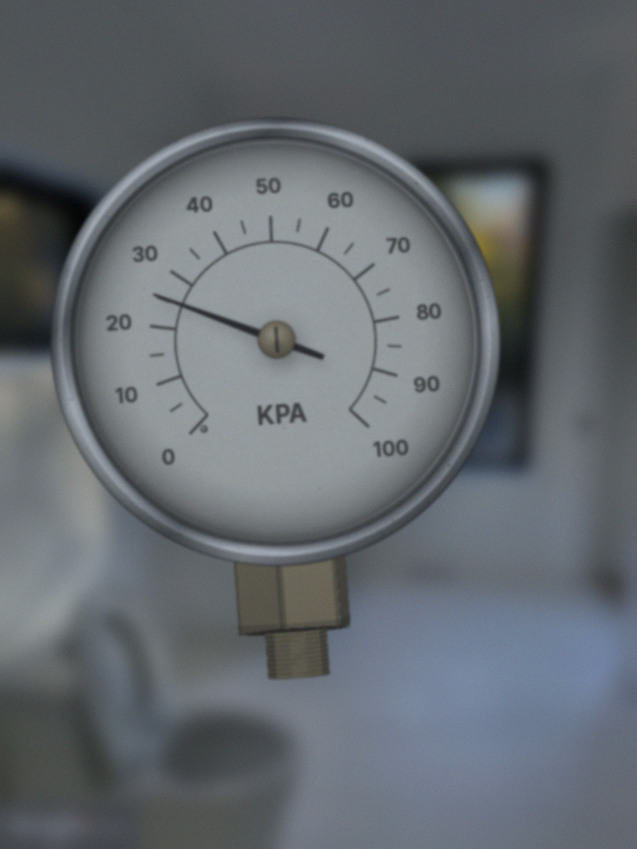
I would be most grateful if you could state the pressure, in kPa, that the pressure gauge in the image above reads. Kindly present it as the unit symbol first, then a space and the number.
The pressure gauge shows kPa 25
